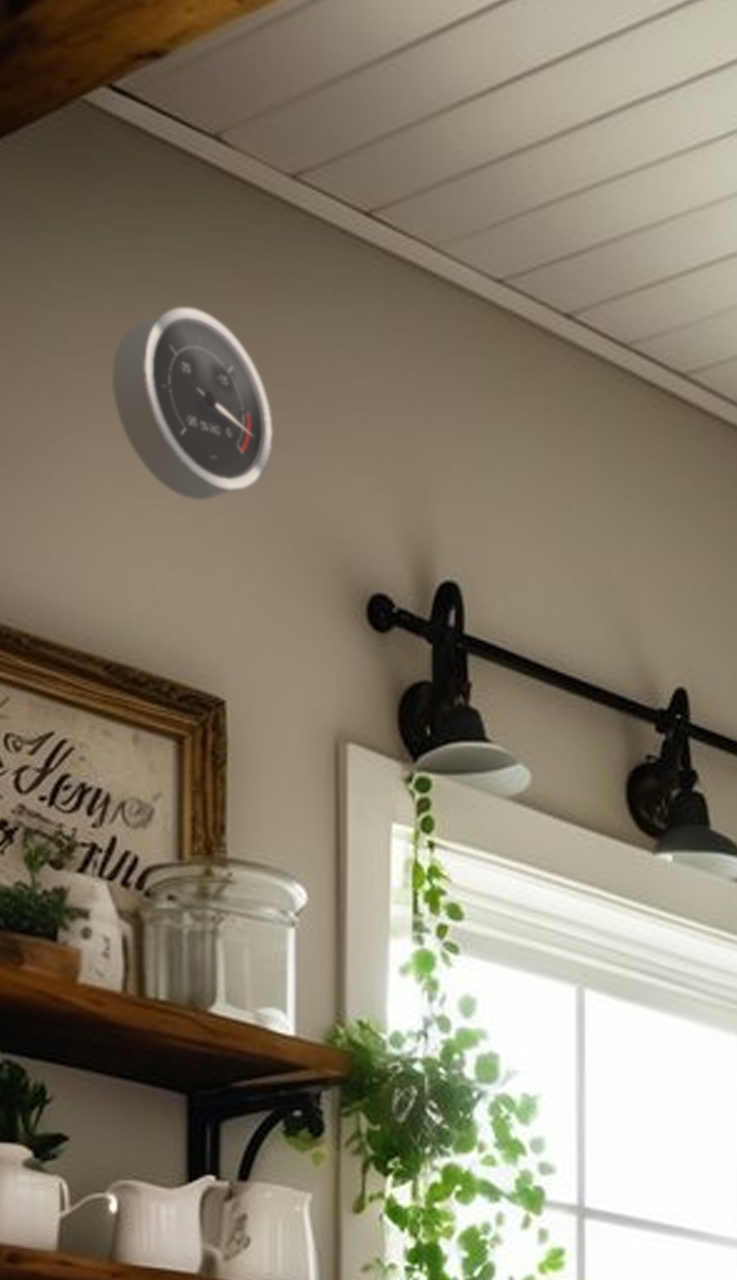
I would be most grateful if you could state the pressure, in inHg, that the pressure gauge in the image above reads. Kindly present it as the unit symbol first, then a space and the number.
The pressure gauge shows inHg -2.5
